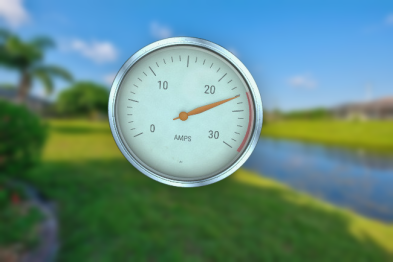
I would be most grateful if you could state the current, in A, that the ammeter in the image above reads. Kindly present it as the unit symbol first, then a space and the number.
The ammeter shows A 23
